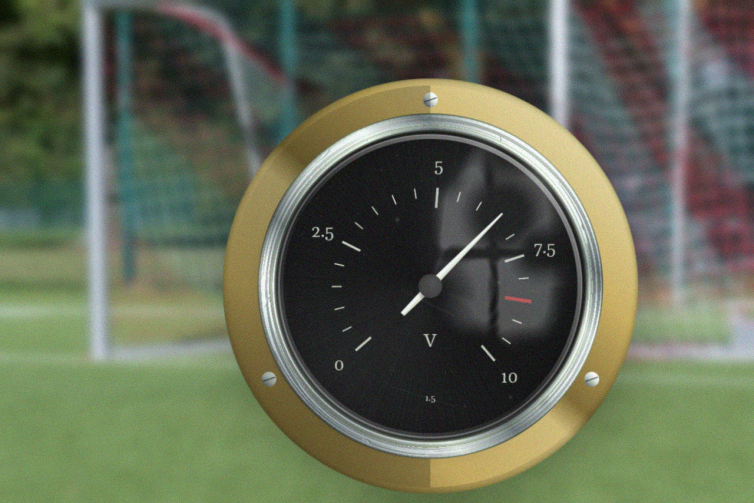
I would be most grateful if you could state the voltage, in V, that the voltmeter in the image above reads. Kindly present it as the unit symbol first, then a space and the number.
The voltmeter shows V 6.5
